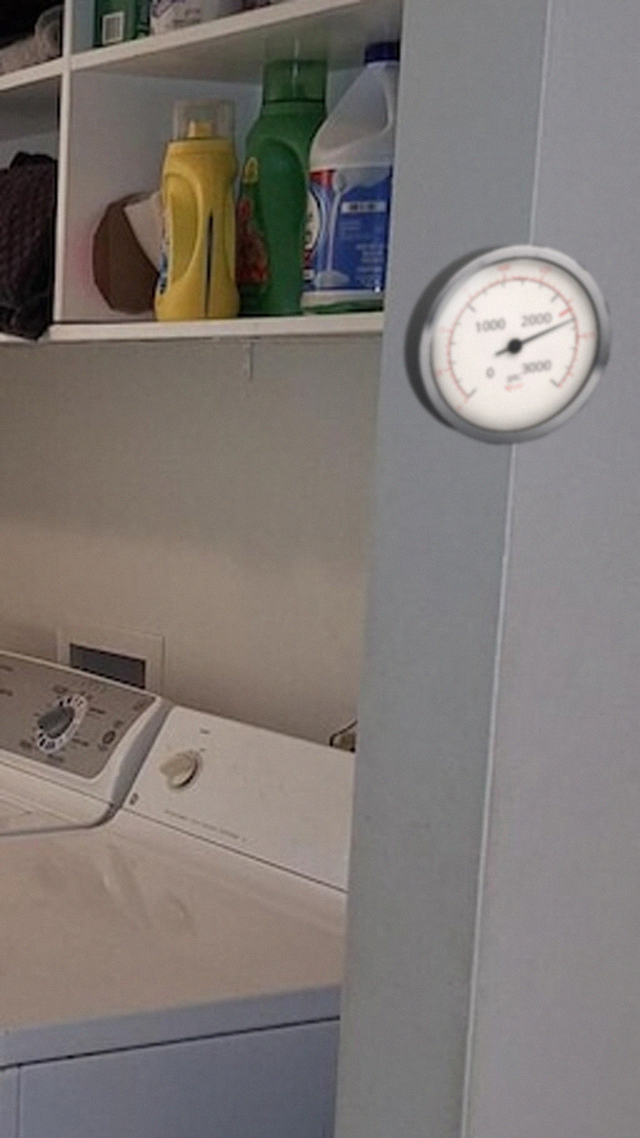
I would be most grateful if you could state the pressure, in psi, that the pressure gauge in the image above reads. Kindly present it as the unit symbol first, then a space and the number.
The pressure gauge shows psi 2300
